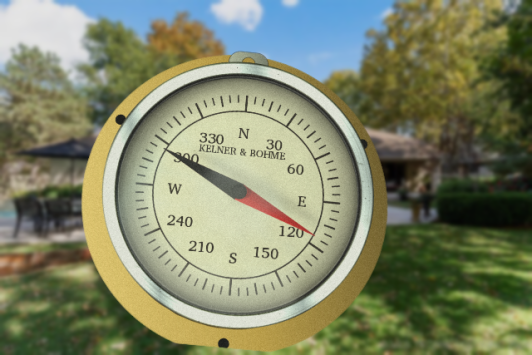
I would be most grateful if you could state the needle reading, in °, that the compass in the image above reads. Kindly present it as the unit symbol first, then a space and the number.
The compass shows ° 115
